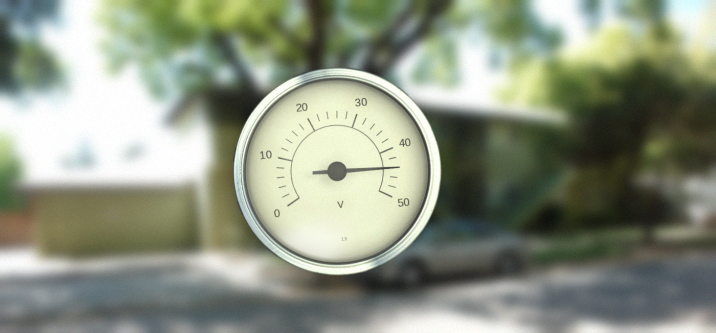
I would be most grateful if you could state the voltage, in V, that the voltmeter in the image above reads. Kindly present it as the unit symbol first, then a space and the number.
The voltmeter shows V 44
